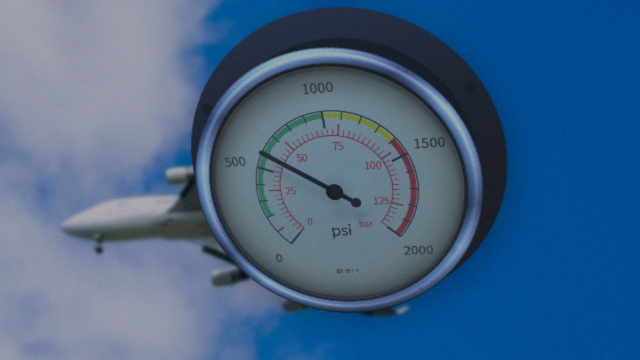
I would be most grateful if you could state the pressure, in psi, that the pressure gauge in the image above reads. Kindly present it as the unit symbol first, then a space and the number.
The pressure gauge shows psi 600
